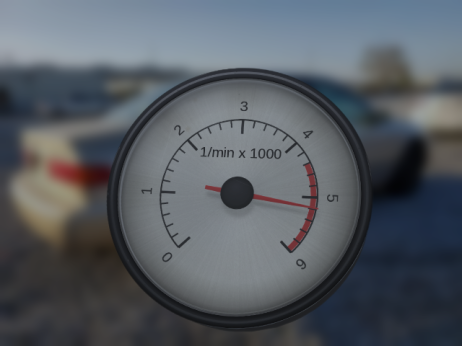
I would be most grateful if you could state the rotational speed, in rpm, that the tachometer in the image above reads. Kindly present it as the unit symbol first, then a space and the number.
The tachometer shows rpm 5200
